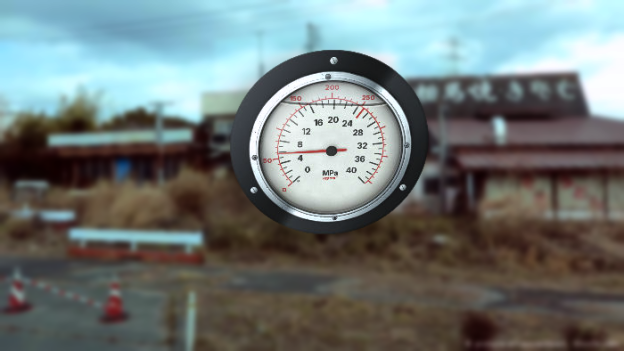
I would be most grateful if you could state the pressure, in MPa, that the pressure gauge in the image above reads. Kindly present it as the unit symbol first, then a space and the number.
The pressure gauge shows MPa 6
